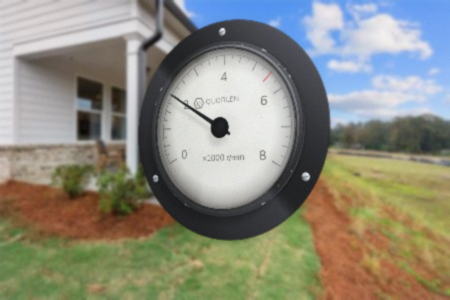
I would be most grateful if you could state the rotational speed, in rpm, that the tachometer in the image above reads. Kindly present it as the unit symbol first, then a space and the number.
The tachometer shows rpm 2000
